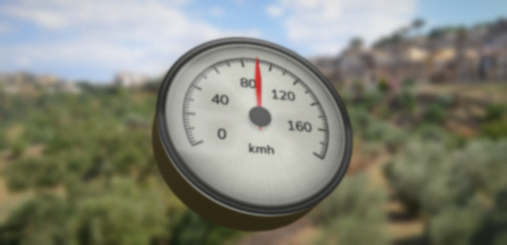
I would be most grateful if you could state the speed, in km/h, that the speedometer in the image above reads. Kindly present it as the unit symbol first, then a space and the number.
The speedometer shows km/h 90
